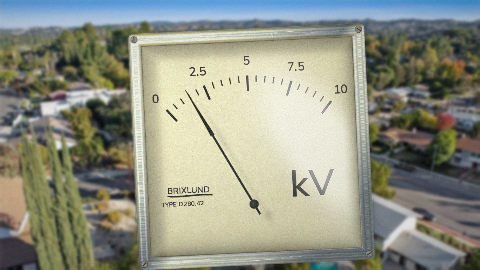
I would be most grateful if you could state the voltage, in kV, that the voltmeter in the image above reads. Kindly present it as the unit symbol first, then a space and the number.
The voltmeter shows kV 1.5
